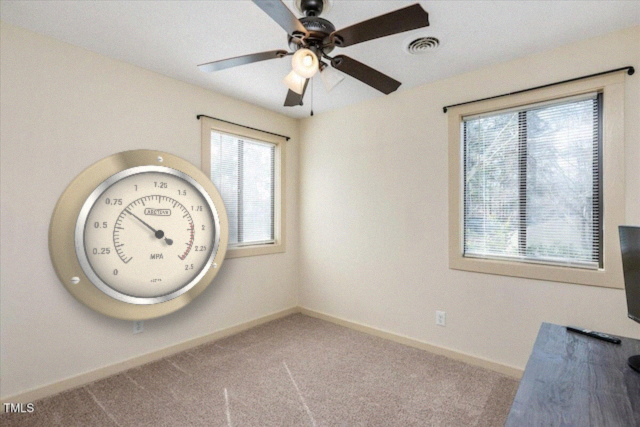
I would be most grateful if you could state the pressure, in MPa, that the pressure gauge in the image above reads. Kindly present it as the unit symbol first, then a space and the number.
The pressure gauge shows MPa 0.75
